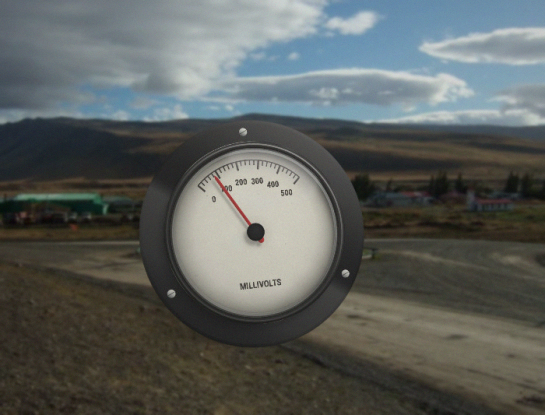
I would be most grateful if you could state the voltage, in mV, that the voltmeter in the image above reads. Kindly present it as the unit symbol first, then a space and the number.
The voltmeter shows mV 80
